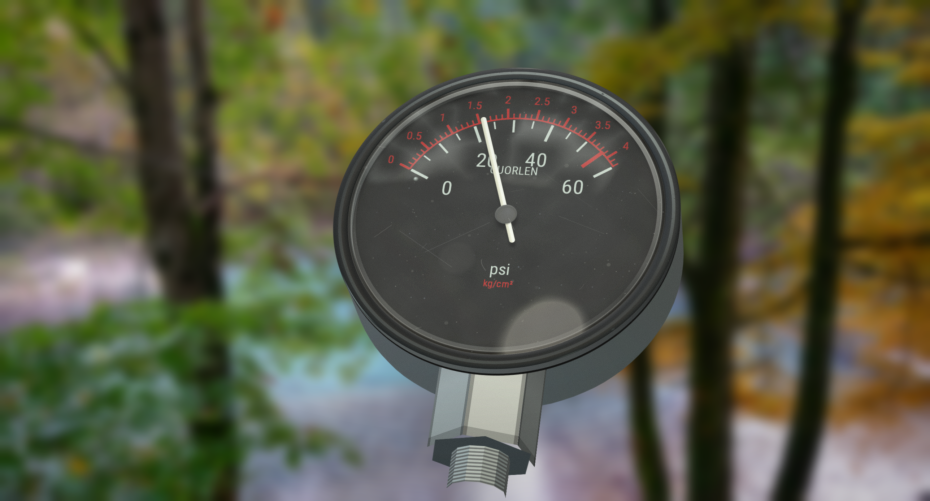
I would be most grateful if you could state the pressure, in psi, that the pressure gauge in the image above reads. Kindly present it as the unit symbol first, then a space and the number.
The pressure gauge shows psi 22.5
